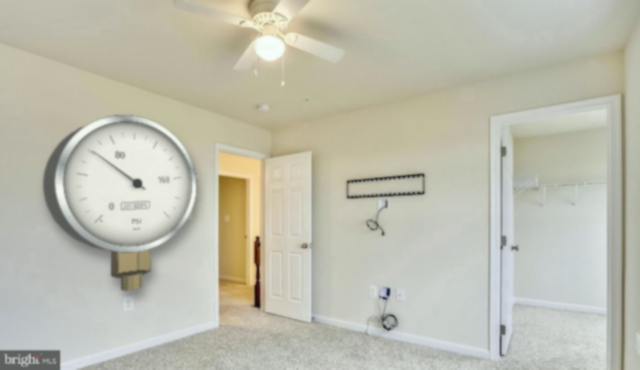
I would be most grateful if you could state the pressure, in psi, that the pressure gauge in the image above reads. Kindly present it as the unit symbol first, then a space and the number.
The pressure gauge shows psi 60
